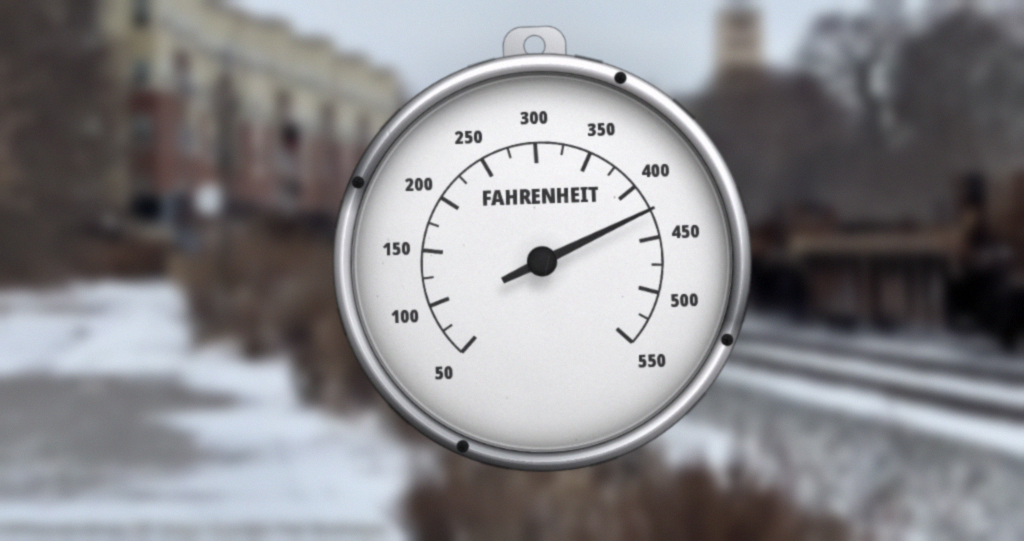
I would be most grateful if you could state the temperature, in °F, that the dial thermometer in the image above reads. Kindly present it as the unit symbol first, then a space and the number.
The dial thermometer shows °F 425
